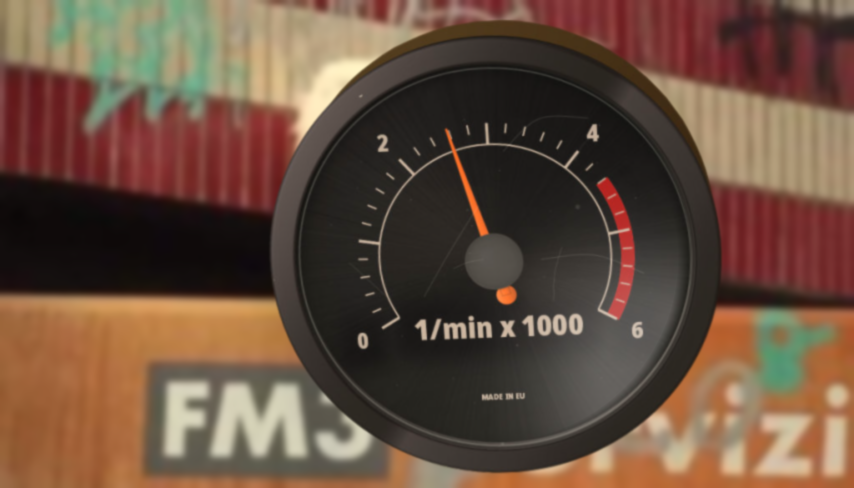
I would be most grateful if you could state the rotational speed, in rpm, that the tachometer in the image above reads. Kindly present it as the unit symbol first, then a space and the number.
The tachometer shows rpm 2600
